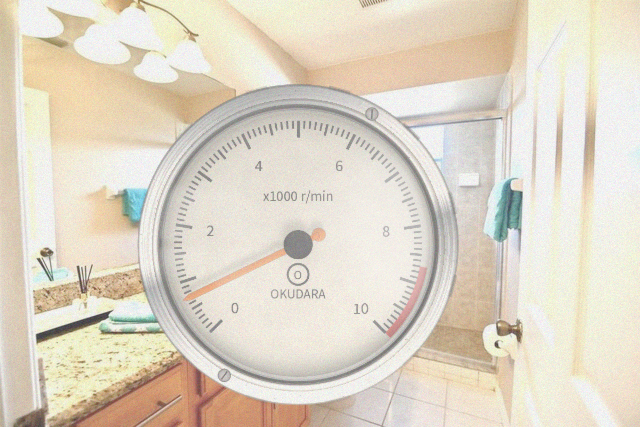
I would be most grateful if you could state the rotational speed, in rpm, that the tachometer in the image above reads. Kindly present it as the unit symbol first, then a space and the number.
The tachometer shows rpm 700
